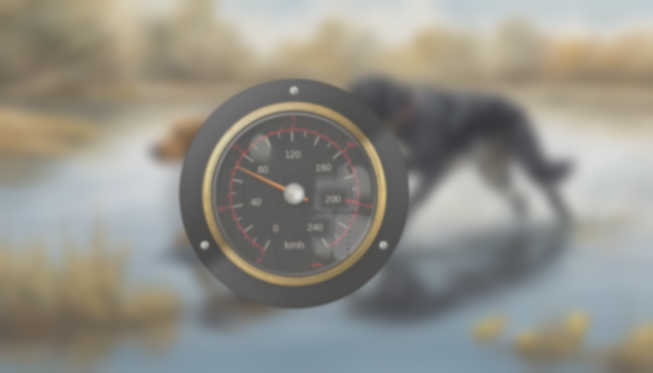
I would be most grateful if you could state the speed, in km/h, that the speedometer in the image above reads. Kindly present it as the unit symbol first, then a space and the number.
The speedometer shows km/h 70
